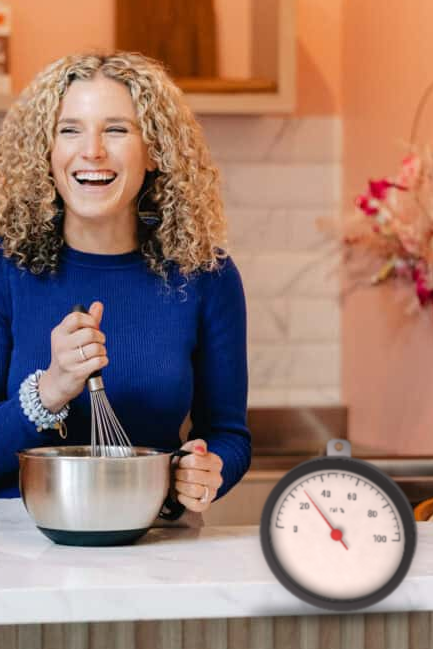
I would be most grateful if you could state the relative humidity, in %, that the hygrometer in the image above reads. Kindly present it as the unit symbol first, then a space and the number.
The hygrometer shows % 28
